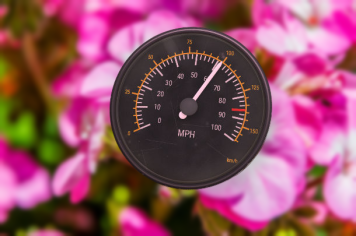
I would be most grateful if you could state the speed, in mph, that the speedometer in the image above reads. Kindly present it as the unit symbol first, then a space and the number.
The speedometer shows mph 62
